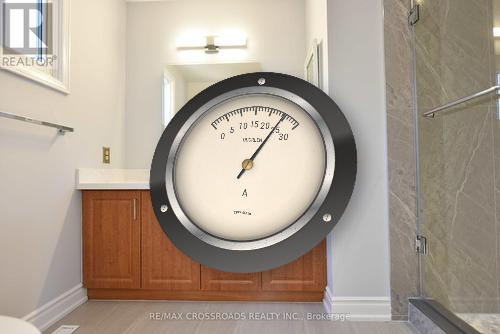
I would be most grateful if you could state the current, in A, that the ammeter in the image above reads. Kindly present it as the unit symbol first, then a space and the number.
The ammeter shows A 25
